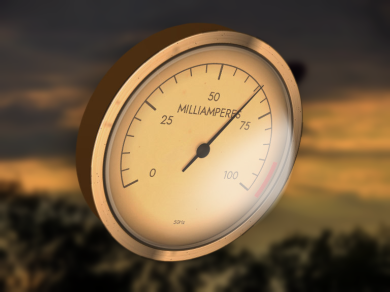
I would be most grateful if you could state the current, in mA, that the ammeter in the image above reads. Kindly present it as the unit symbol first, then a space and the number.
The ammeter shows mA 65
